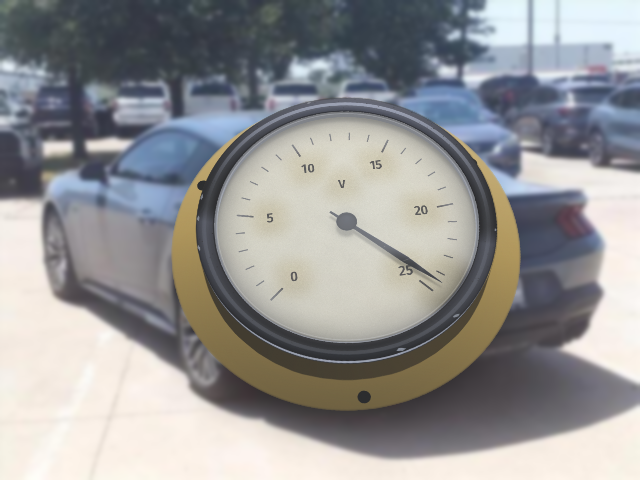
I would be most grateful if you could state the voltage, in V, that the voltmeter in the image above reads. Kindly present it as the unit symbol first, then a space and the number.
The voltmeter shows V 24.5
